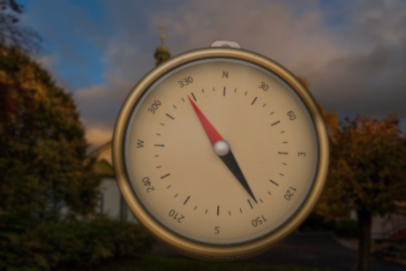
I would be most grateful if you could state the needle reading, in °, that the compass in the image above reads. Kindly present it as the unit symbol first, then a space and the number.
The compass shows ° 325
